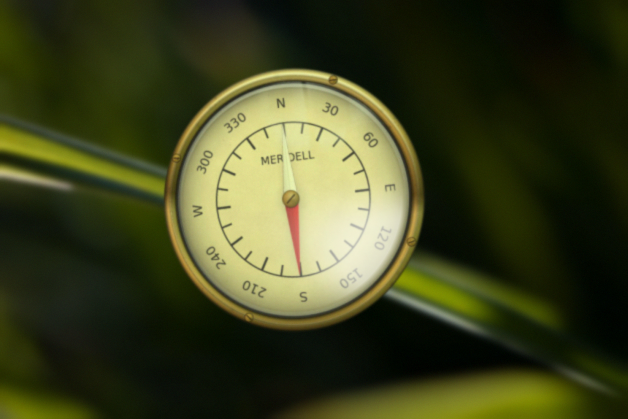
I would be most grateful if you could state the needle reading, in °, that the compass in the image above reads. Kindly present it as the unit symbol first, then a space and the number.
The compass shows ° 180
